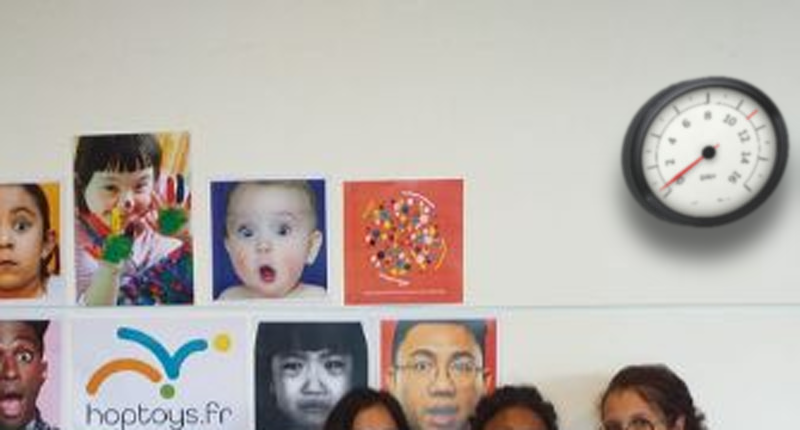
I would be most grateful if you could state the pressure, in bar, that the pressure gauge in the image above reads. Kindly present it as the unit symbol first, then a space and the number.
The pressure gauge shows bar 0.5
